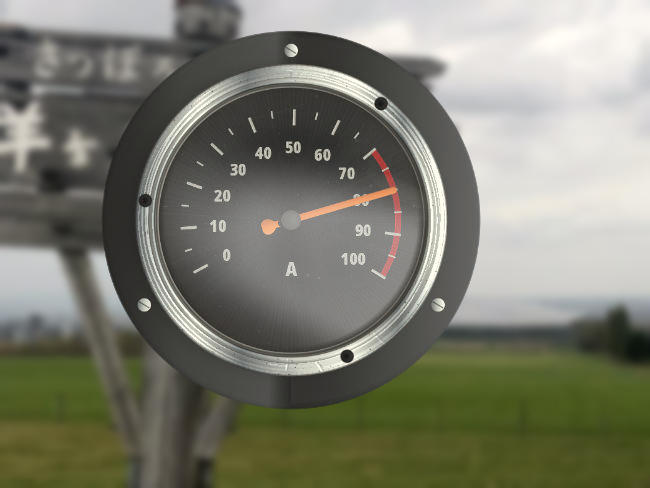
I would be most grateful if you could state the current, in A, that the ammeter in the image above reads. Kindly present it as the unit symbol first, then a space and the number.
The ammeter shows A 80
